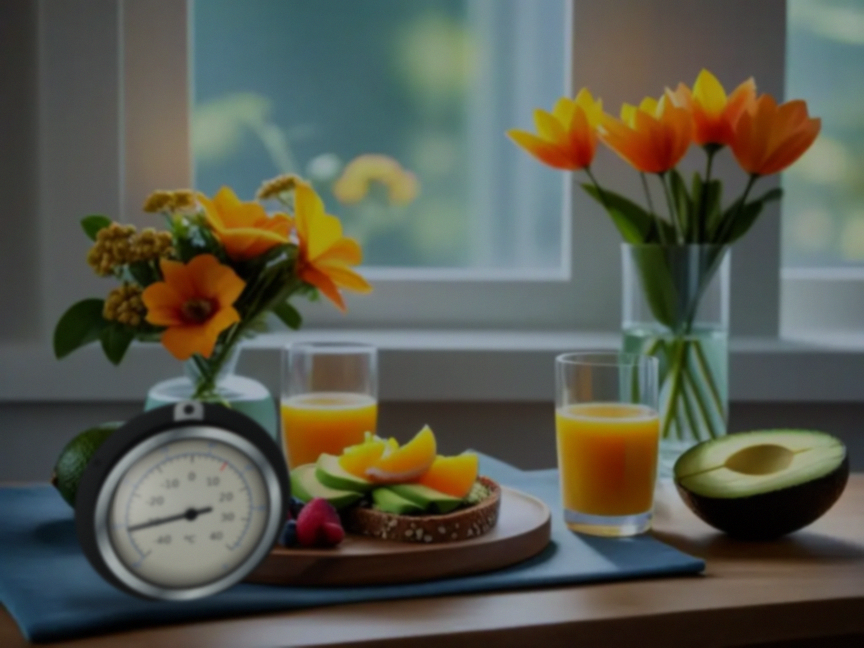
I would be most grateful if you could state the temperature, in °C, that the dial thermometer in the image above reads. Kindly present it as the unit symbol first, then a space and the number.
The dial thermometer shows °C -30
